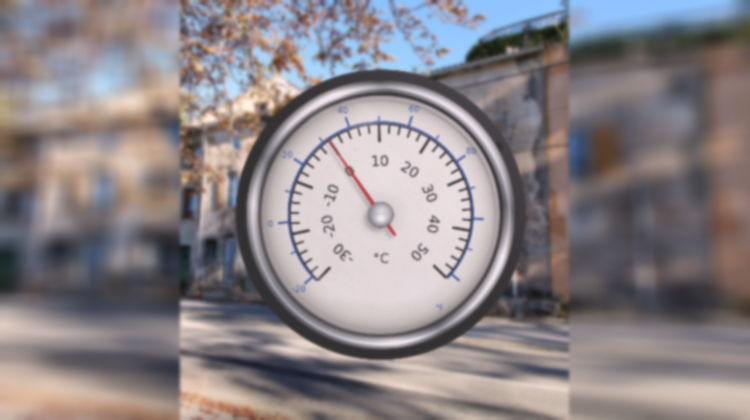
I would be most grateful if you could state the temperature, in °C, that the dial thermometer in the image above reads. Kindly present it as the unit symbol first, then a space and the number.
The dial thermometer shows °C 0
